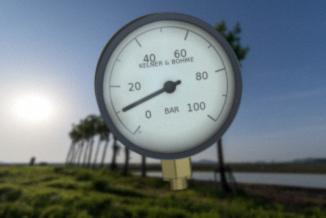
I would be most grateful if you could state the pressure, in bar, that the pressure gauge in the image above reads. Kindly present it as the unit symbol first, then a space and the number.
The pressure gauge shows bar 10
